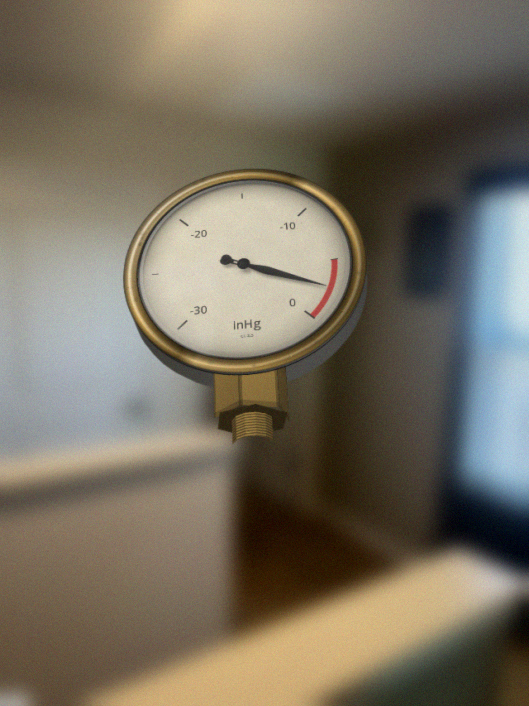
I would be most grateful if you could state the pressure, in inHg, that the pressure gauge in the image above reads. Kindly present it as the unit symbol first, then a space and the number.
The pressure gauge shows inHg -2.5
